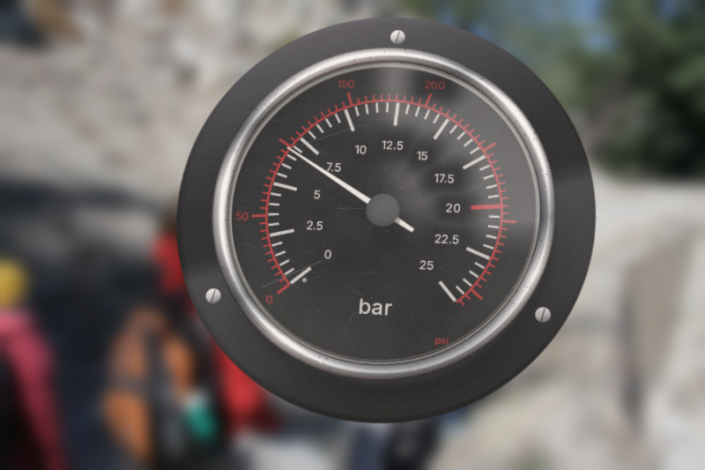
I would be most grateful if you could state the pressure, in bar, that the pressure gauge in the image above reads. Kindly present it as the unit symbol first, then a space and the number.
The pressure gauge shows bar 6.75
